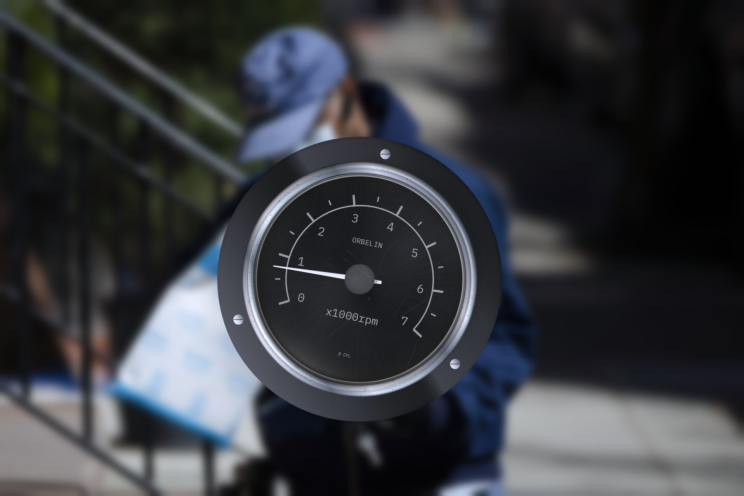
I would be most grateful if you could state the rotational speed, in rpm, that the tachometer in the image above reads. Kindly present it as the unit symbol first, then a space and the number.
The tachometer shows rpm 750
